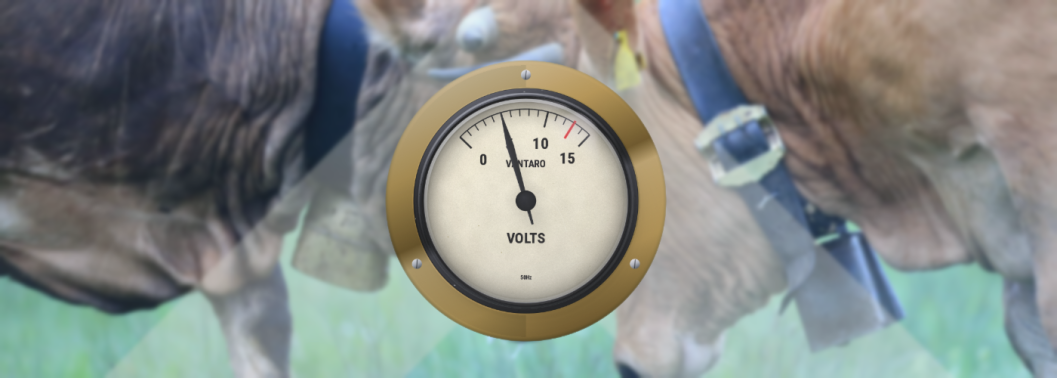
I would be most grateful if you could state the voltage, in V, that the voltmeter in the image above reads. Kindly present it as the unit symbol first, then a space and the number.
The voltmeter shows V 5
